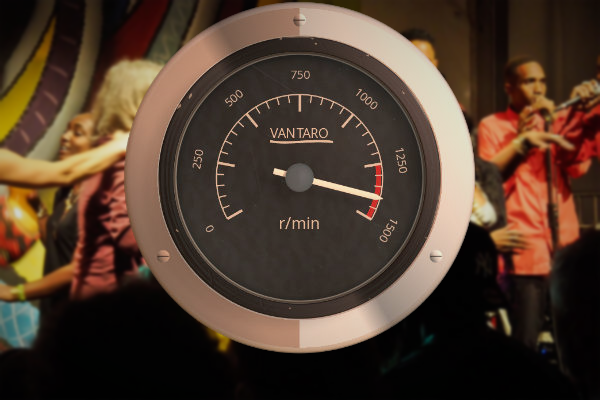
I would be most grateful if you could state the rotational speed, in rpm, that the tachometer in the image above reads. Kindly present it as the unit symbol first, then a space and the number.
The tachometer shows rpm 1400
